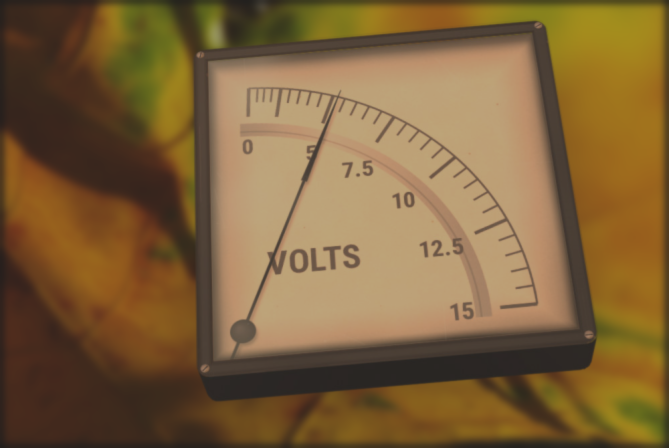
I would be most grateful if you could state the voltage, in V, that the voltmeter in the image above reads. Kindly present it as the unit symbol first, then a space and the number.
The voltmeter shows V 5.25
